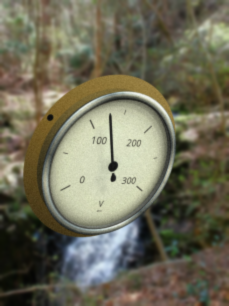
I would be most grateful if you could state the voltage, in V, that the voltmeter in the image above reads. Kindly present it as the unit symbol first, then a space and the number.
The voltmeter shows V 125
